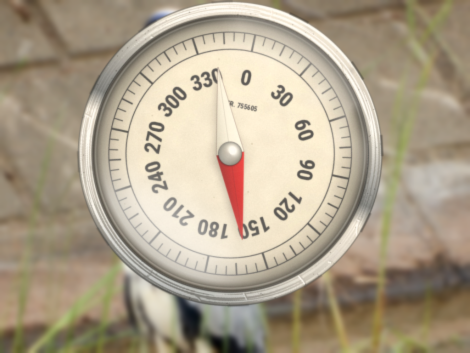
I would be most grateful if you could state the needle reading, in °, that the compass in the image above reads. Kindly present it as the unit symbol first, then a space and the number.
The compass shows ° 160
